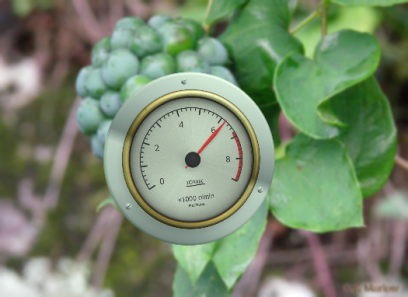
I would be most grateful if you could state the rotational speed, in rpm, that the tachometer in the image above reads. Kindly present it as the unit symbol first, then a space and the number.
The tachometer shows rpm 6200
